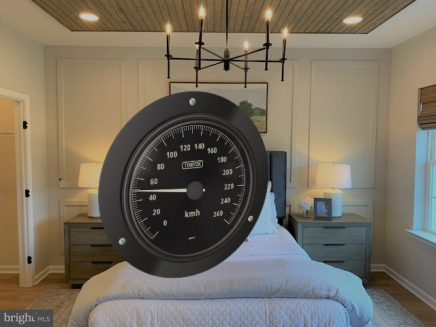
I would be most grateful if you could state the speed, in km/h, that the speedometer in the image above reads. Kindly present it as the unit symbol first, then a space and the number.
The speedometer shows km/h 50
